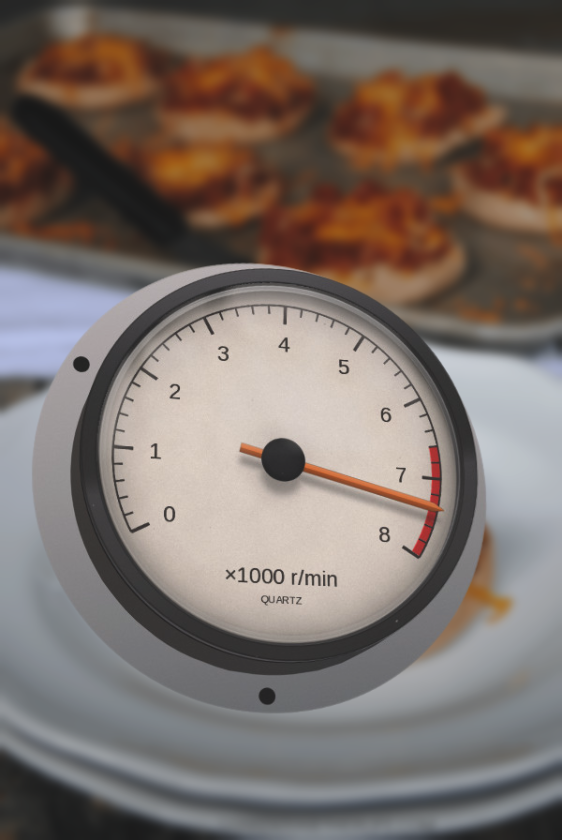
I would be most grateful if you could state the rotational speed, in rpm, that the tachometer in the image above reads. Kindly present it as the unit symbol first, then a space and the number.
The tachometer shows rpm 7400
